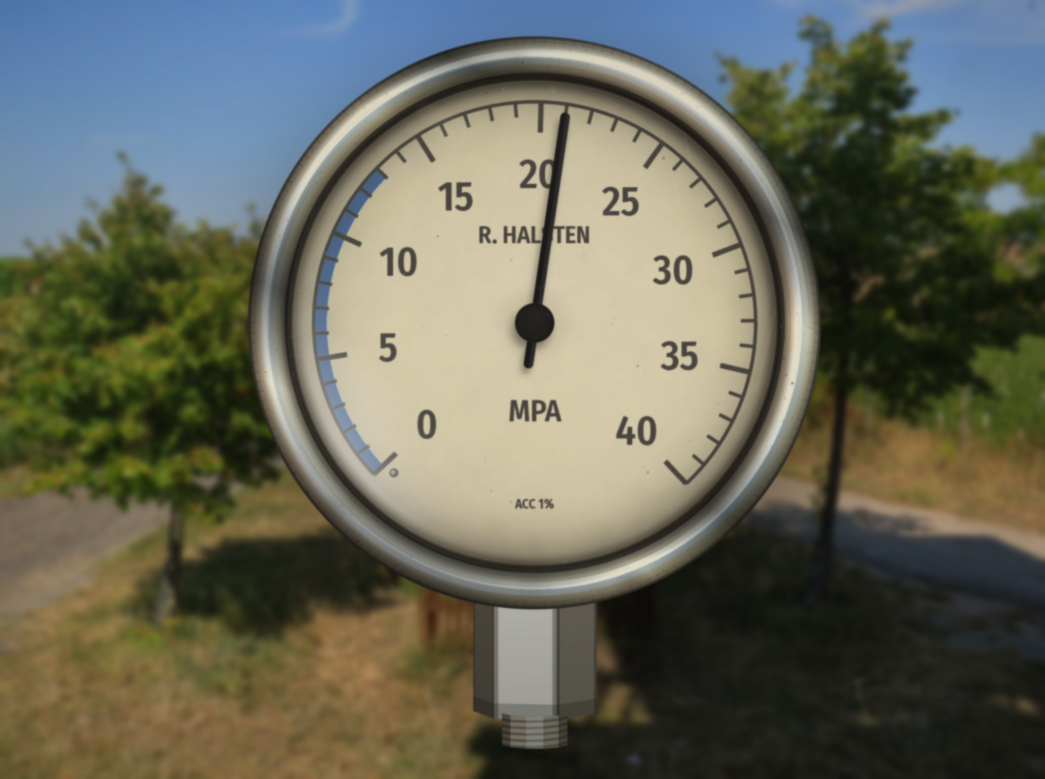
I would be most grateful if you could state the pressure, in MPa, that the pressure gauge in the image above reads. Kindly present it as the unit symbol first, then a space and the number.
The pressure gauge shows MPa 21
